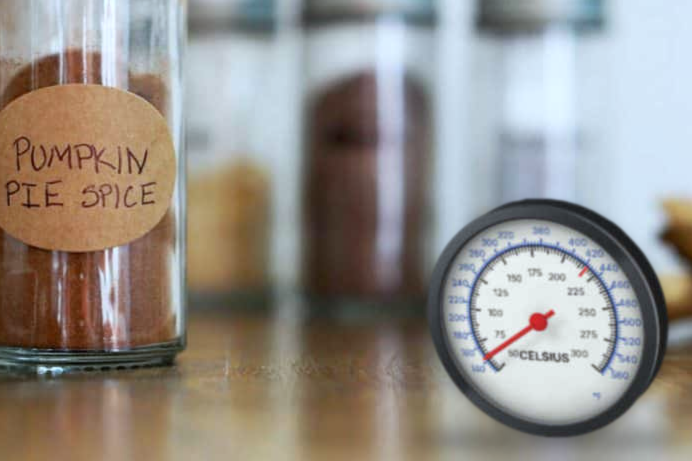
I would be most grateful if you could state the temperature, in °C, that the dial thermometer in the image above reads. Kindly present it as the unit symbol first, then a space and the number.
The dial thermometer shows °C 62.5
